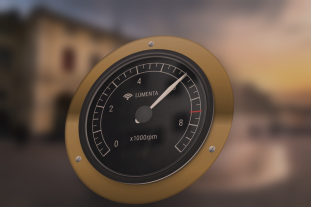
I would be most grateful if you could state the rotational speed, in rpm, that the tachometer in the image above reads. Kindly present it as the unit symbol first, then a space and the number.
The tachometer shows rpm 6000
